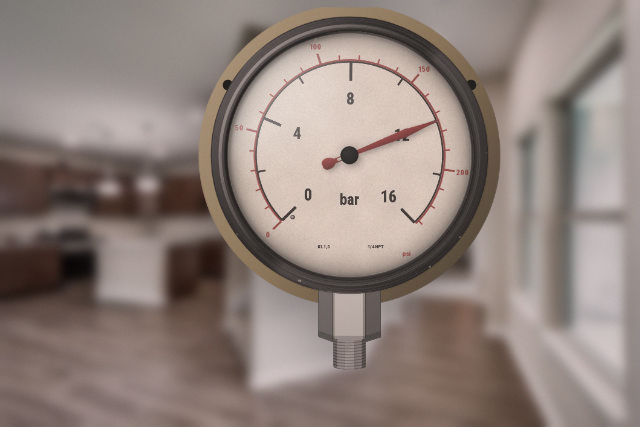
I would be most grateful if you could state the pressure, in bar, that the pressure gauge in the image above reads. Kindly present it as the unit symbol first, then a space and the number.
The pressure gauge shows bar 12
